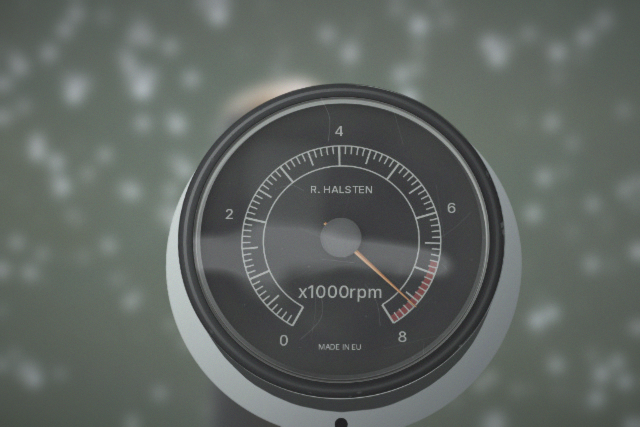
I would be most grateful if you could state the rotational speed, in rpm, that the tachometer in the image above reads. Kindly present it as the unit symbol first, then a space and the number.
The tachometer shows rpm 7600
